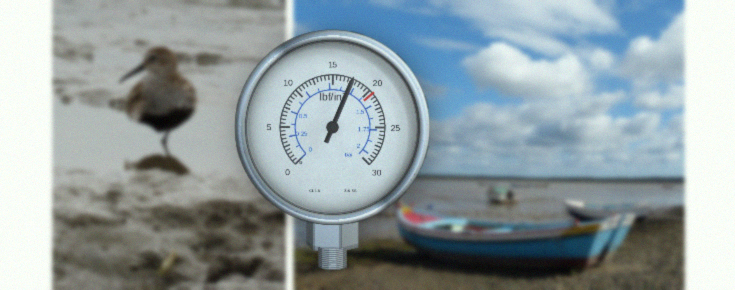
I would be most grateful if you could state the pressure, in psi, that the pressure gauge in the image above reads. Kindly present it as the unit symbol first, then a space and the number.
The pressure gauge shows psi 17.5
